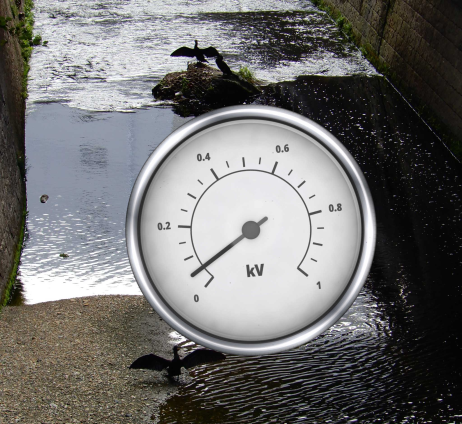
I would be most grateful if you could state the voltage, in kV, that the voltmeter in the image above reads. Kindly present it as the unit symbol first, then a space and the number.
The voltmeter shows kV 0.05
